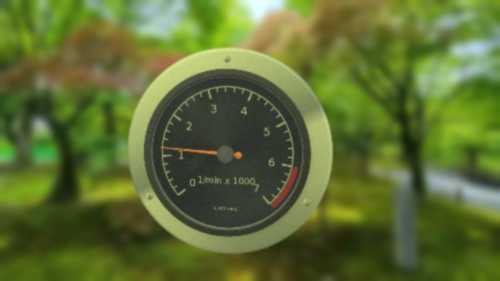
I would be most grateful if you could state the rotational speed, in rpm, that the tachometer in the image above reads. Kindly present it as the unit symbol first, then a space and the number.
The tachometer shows rpm 1200
